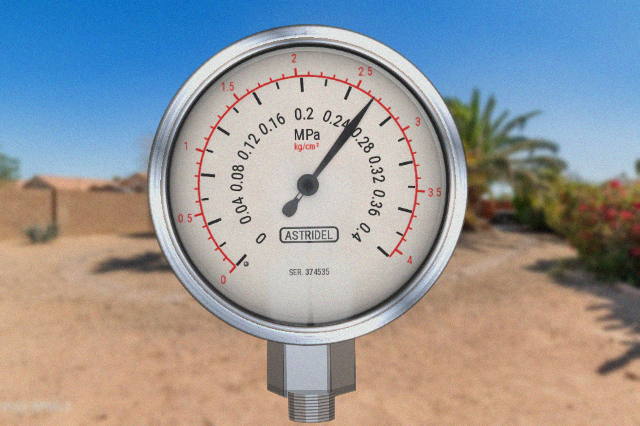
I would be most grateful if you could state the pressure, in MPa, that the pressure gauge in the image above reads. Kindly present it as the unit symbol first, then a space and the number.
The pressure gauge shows MPa 0.26
